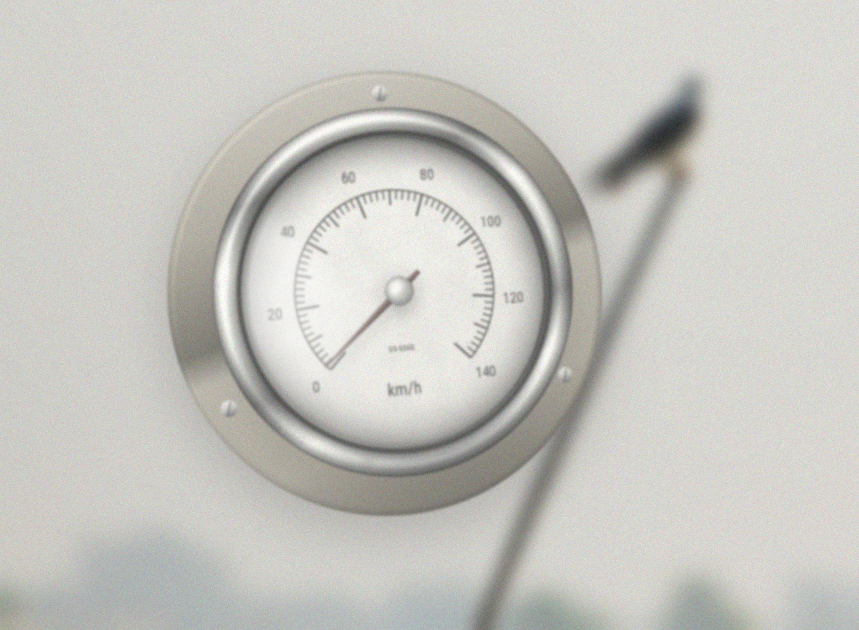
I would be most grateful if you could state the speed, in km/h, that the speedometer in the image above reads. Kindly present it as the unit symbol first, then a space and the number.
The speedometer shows km/h 2
